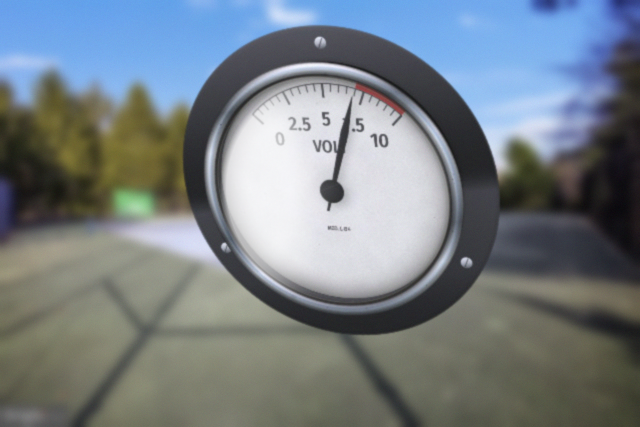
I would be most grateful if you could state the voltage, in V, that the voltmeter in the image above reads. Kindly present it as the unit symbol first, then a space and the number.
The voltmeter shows V 7
